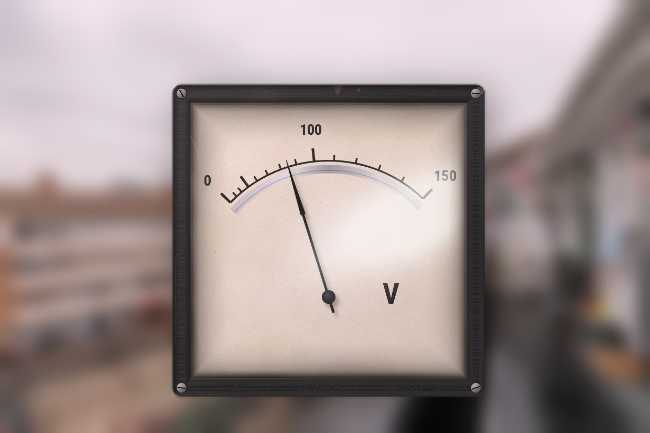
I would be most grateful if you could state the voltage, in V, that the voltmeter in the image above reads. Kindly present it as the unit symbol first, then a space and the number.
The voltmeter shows V 85
